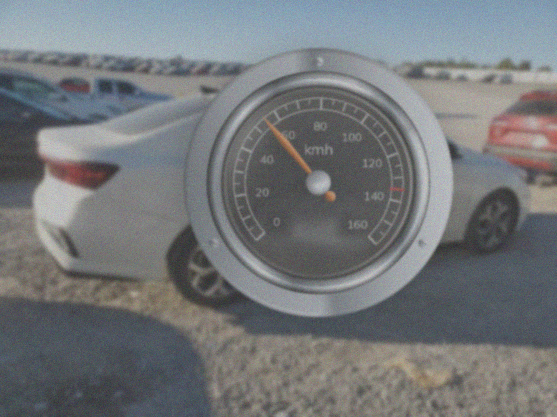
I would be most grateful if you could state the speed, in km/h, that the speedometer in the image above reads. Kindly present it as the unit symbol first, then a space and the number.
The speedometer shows km/h 55
